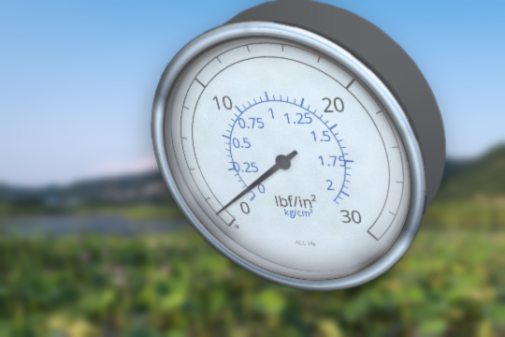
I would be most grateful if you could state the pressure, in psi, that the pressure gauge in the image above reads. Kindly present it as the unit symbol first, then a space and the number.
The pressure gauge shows psi 1
